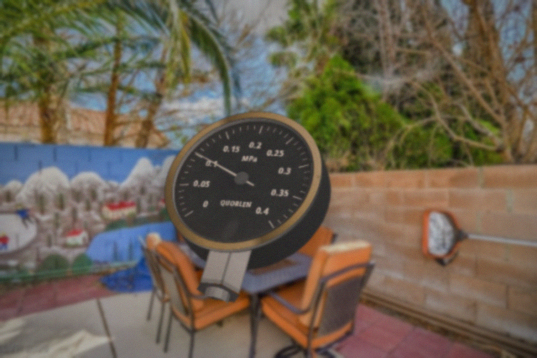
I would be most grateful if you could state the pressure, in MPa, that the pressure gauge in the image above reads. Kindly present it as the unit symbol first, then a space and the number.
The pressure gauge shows MPa 0.1
